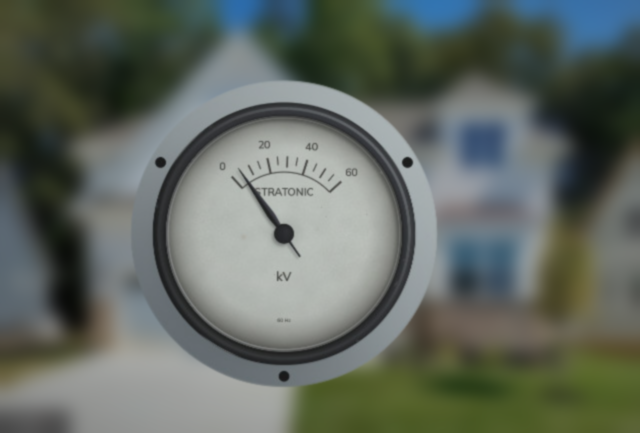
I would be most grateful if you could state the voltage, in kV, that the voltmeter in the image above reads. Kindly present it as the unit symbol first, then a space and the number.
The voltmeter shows kV 5
